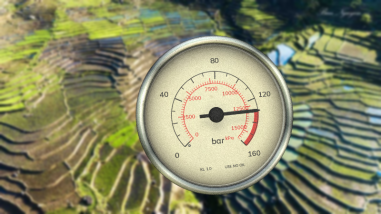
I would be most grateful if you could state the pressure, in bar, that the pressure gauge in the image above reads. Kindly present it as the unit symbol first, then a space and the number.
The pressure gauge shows bar 130
